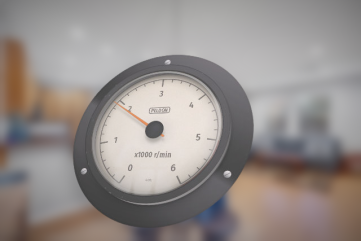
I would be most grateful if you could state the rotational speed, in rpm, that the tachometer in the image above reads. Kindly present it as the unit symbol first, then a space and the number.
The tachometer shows rpm 1900
